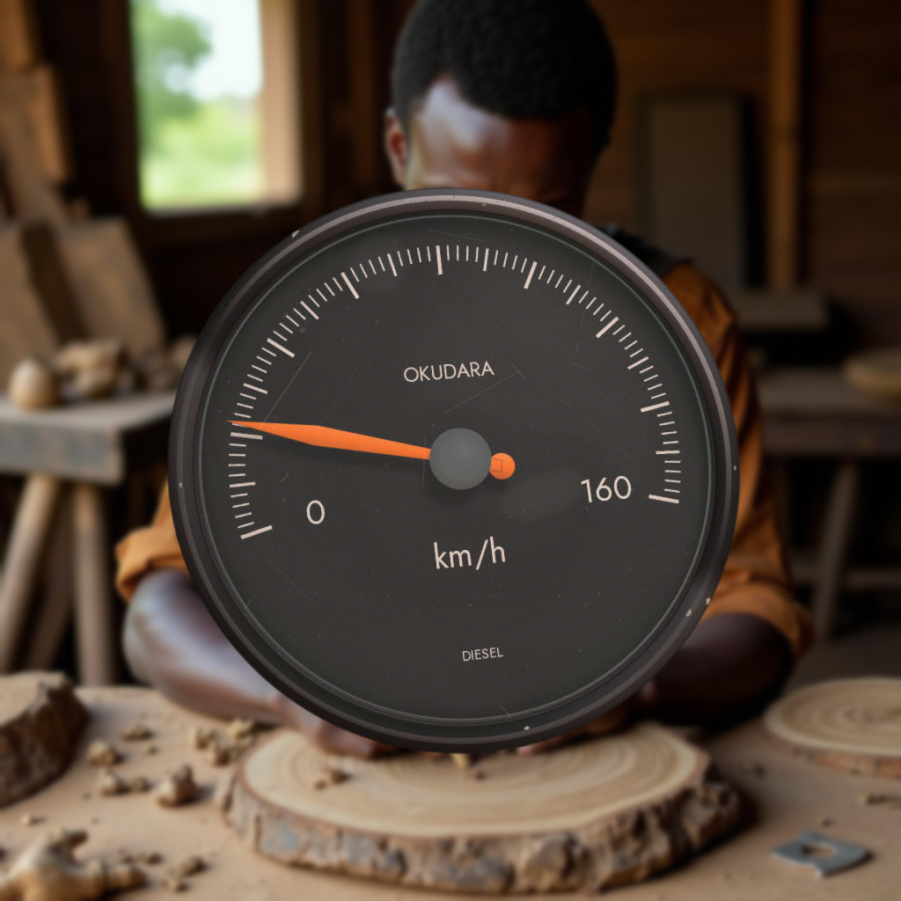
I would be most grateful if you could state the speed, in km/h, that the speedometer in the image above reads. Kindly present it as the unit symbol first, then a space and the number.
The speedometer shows km/h 22
